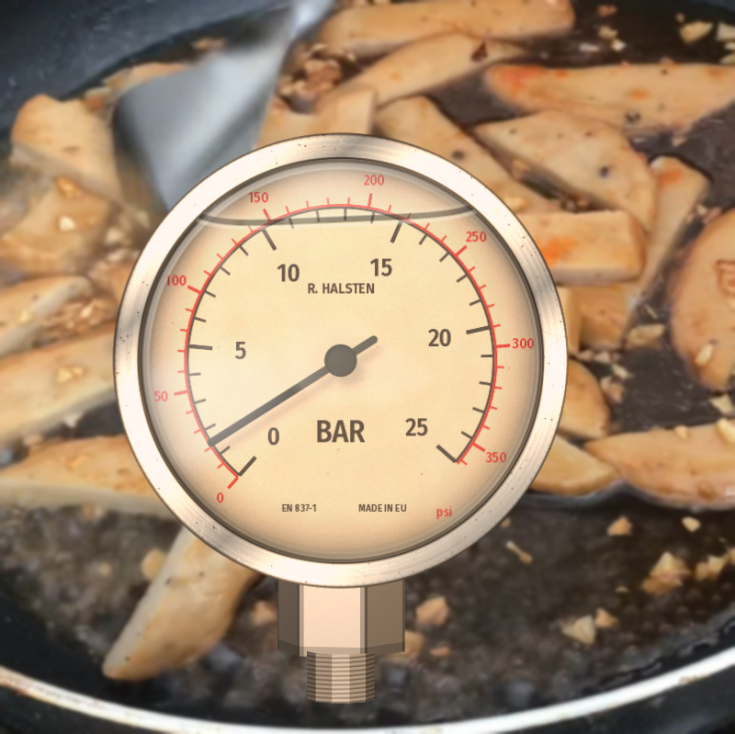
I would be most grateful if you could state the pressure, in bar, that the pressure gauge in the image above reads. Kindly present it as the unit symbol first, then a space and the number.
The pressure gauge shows bar 1.5
